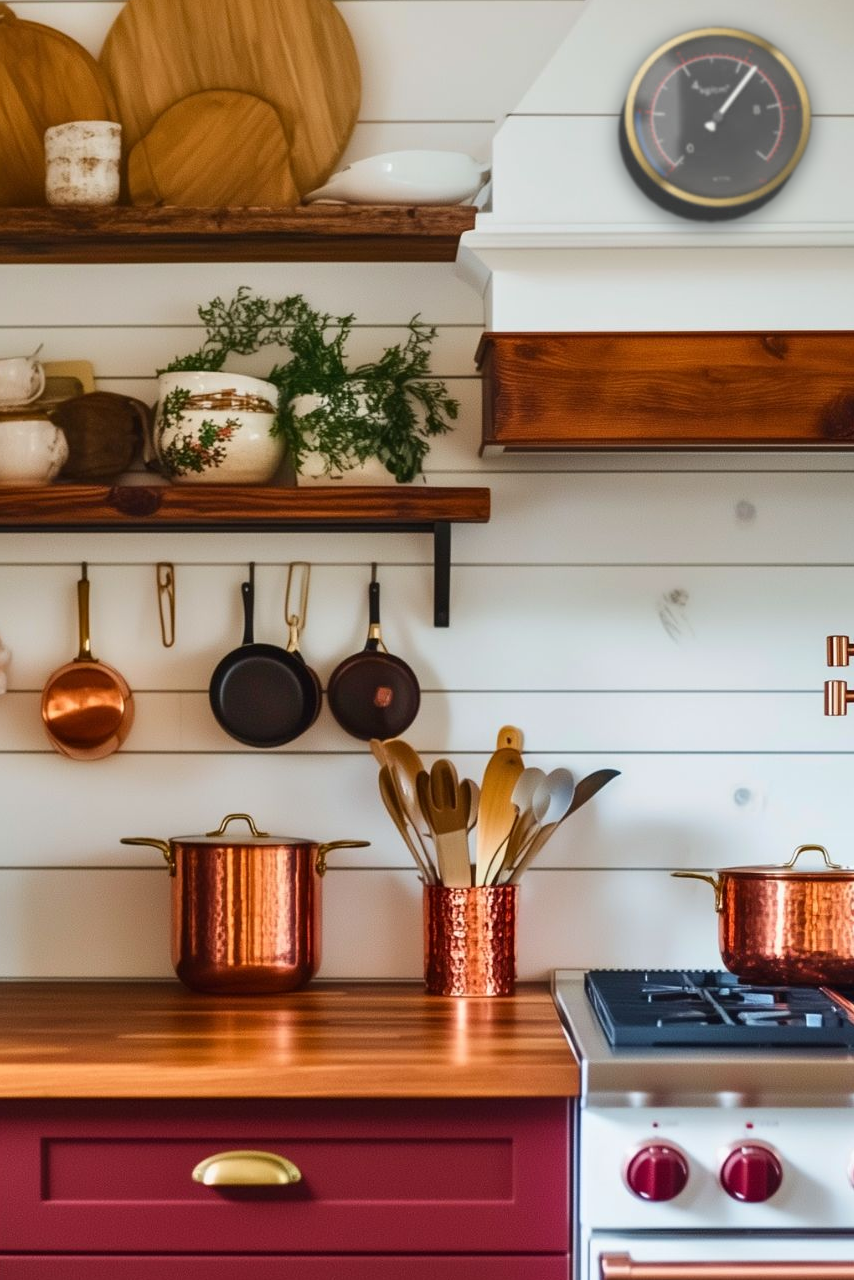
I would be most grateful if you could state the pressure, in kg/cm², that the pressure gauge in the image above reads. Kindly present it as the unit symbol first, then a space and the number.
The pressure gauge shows kg/cm² 6.5
